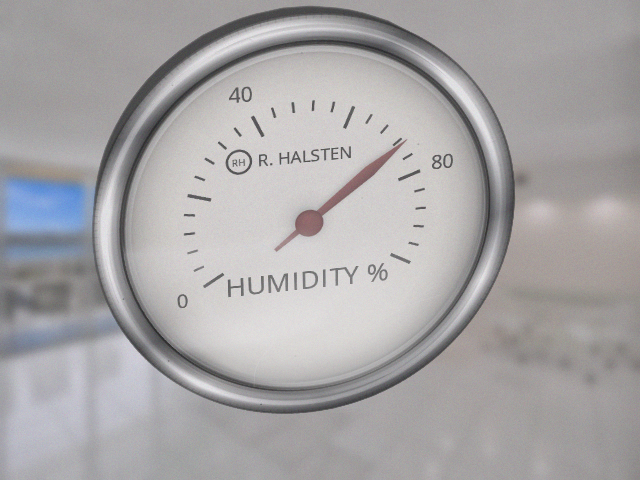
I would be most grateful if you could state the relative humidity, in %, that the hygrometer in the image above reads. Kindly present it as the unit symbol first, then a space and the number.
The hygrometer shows % 72
